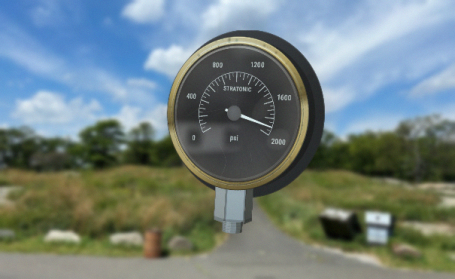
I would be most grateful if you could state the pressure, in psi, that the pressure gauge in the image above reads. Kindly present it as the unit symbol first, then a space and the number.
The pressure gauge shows psi 1900
